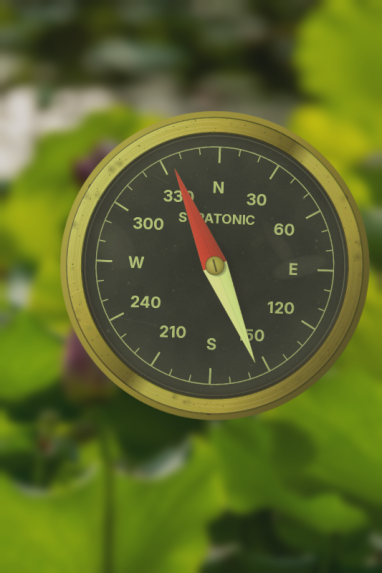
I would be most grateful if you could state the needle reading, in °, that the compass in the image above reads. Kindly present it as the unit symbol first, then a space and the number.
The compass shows ° 335
